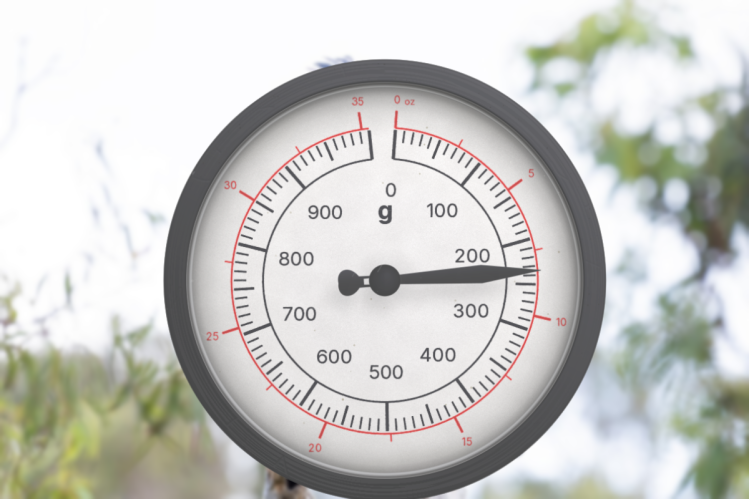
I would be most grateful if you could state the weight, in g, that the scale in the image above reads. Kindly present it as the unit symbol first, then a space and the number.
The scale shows g 235
